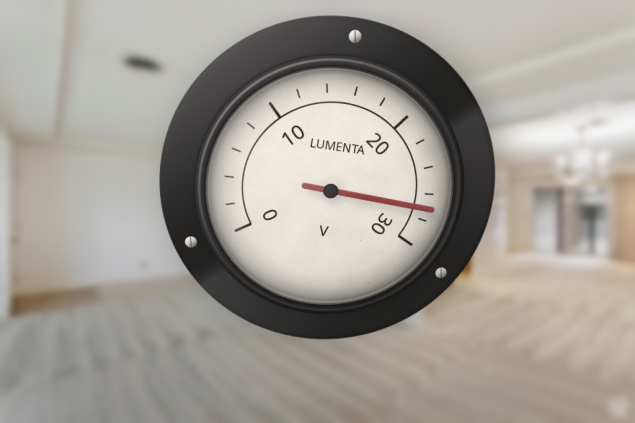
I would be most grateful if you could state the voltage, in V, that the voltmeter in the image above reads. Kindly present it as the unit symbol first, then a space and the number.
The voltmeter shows V 27
